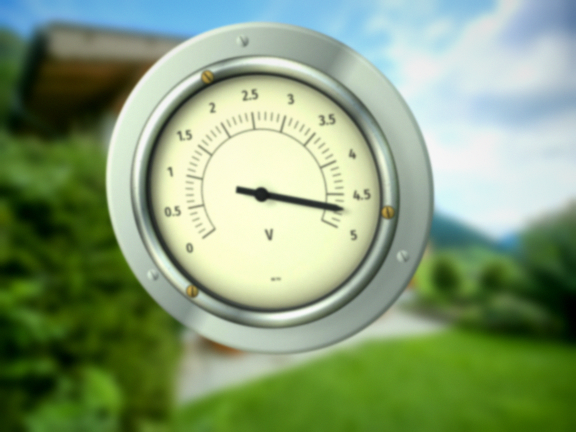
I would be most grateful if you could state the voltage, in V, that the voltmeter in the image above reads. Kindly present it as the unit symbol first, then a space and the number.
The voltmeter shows V 4.7
